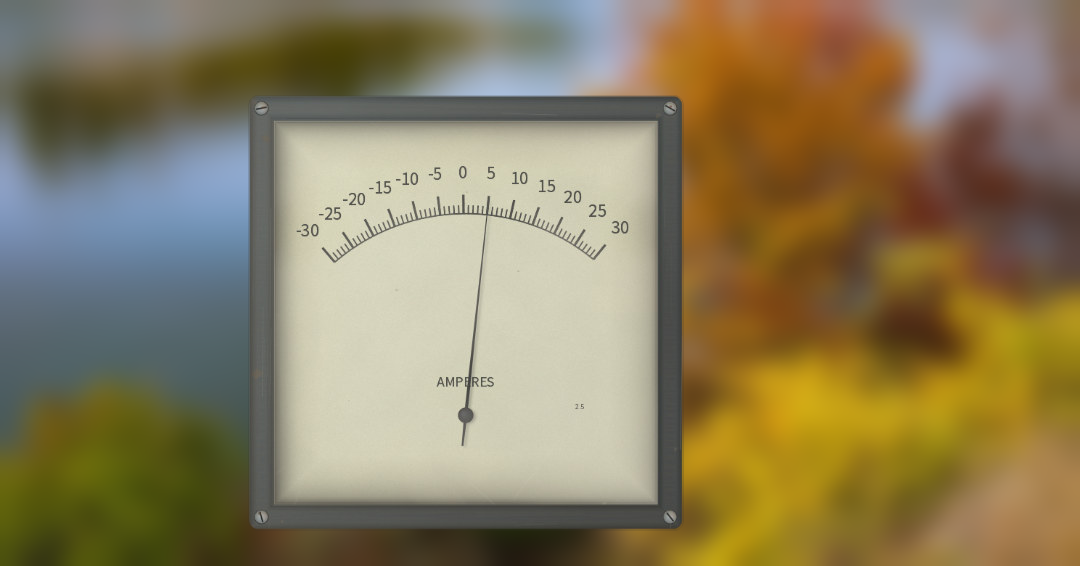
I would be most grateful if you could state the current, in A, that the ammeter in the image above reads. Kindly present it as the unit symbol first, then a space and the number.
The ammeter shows A 5
